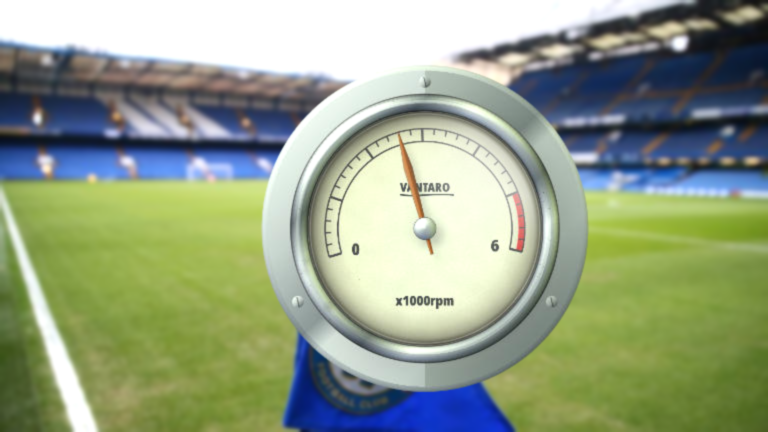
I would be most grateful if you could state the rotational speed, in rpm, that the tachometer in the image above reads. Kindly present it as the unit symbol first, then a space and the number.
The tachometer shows rpm 2600
